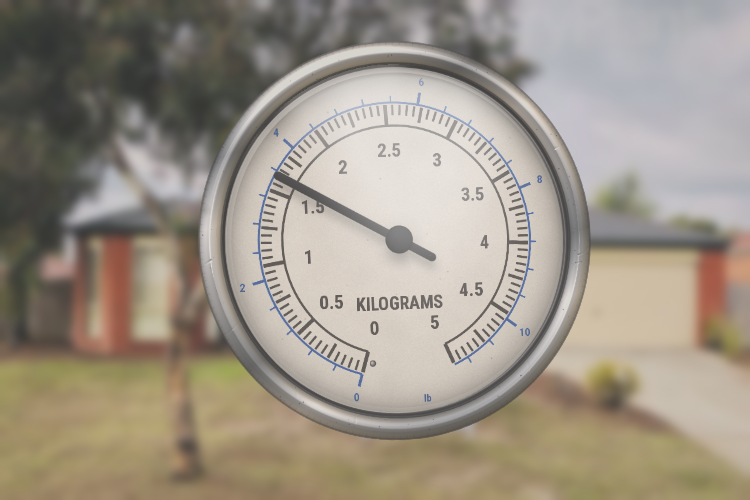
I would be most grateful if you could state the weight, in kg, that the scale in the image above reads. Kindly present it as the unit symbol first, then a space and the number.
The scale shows kg 1.6
